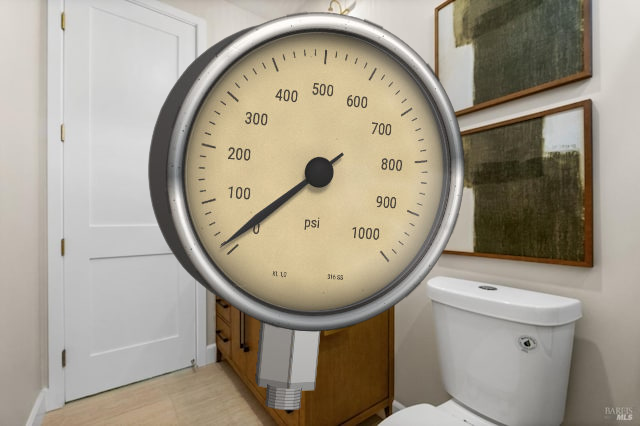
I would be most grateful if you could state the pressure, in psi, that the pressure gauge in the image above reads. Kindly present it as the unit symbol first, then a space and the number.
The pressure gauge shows psi 20
